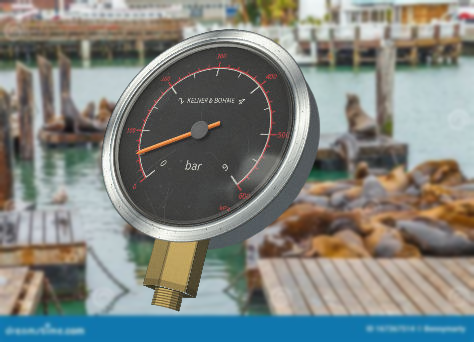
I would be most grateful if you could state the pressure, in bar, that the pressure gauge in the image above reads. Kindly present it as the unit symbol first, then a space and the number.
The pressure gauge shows bar 0.5
